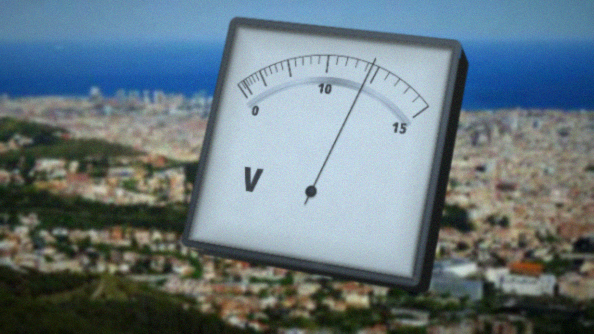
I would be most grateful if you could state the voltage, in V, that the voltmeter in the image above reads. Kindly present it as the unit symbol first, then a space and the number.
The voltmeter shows V 12.25
